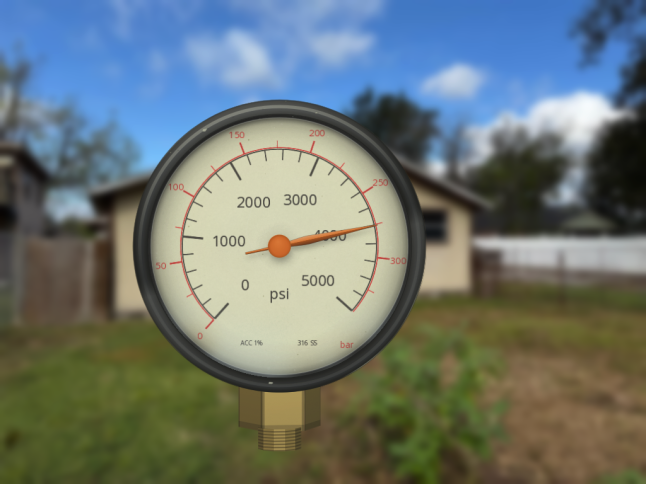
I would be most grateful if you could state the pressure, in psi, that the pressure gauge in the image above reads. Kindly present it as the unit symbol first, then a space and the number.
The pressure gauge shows psi 4000
